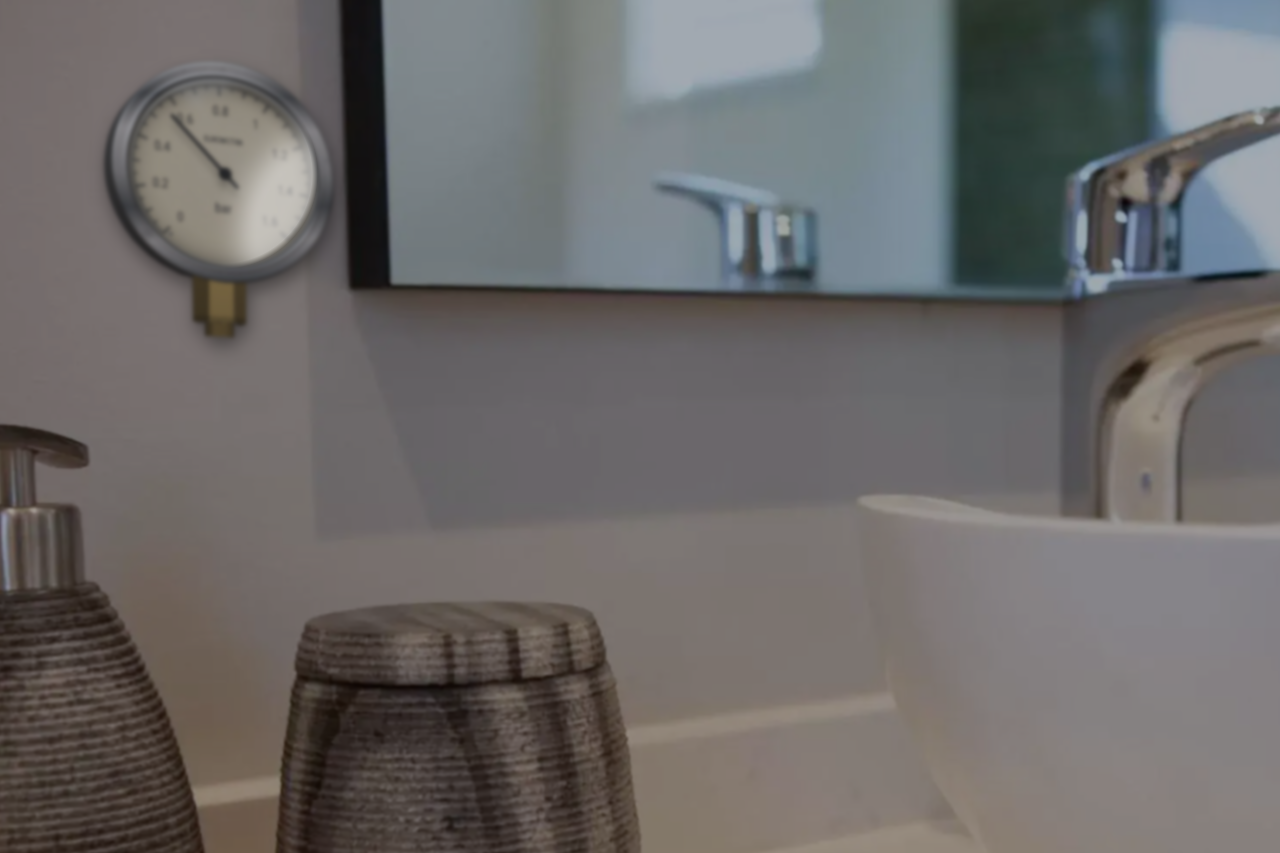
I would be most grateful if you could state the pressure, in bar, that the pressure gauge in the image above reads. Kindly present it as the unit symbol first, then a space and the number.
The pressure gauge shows bar 0.55
